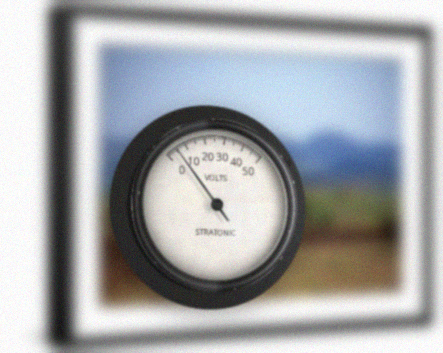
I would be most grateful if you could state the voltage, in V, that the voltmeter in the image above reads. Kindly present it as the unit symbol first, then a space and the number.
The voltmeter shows V 5
